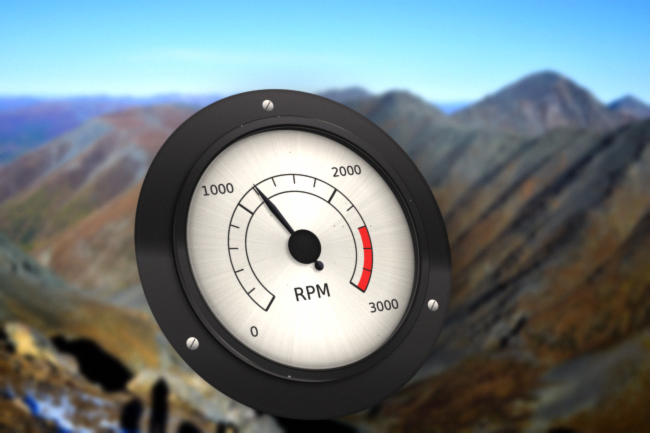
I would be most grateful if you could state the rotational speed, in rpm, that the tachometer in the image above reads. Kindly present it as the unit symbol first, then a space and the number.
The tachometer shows rpm 1200
